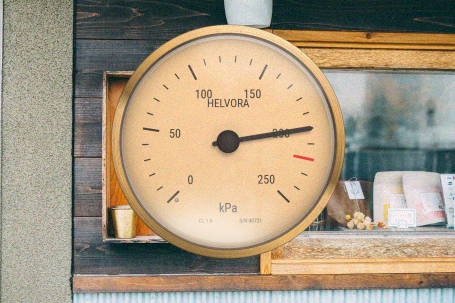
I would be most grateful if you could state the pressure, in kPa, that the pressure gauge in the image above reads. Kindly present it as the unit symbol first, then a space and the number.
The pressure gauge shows kPa 200
